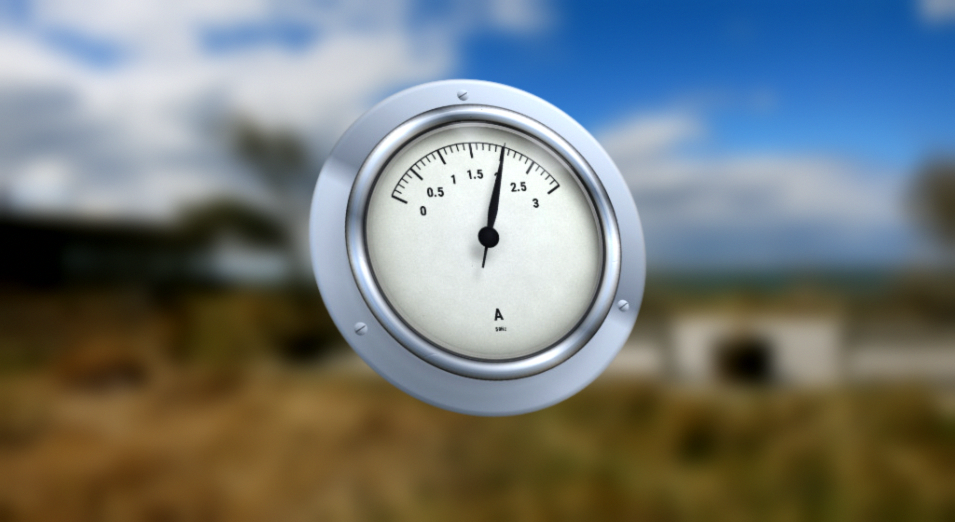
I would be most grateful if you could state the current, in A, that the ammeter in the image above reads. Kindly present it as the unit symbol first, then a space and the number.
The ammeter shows A 2
